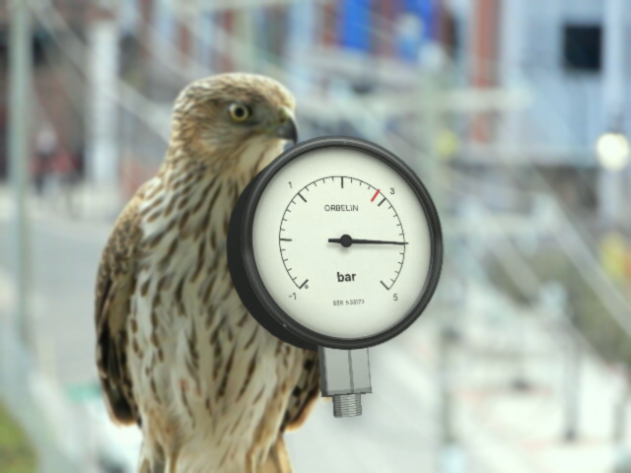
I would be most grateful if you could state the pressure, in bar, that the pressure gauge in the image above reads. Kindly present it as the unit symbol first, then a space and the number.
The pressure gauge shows bar 4
